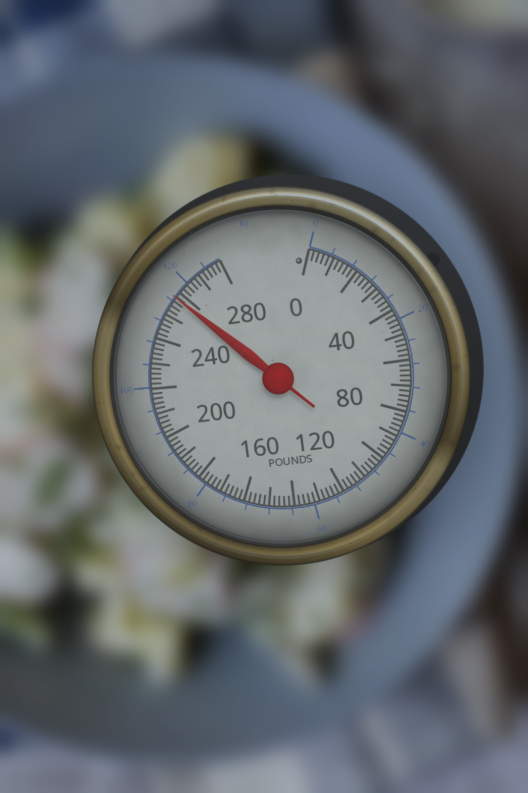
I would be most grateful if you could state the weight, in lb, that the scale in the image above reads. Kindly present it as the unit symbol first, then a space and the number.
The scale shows lb 258
